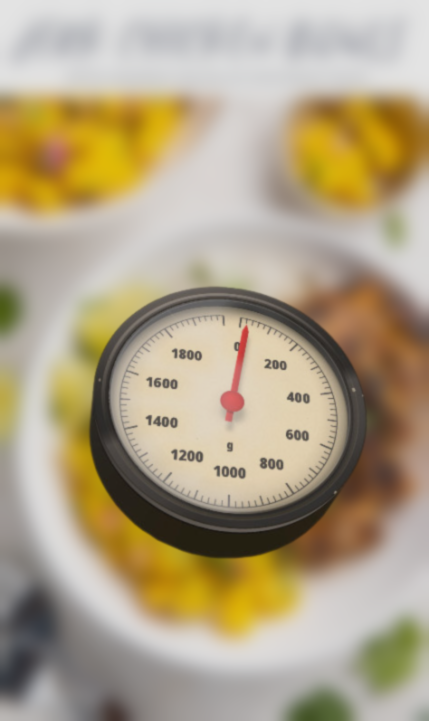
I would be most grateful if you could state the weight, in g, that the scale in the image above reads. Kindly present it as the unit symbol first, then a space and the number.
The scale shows g 20
